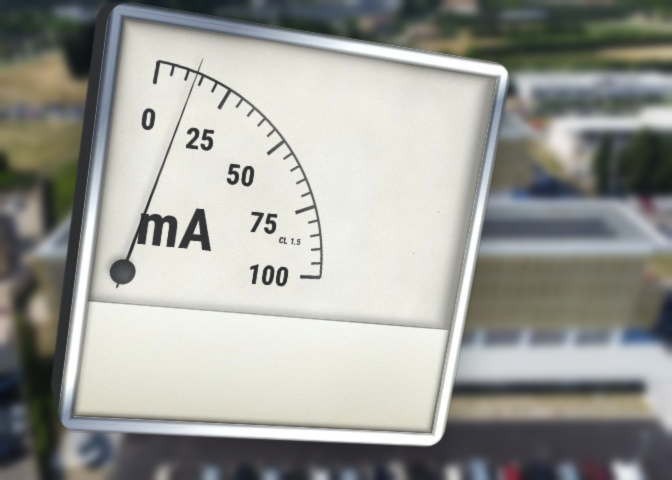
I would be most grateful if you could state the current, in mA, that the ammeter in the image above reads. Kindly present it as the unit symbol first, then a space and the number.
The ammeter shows mA 12.5
